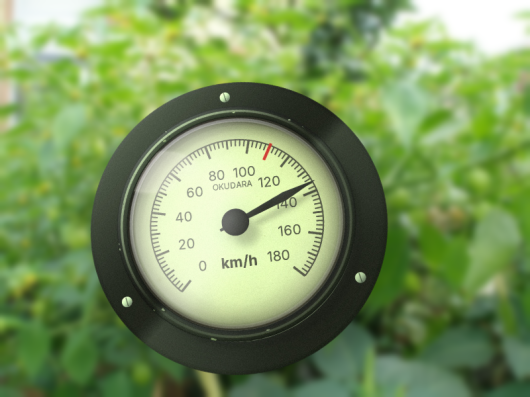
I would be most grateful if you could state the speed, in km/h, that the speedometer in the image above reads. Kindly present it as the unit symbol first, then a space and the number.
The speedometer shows km/h 136
